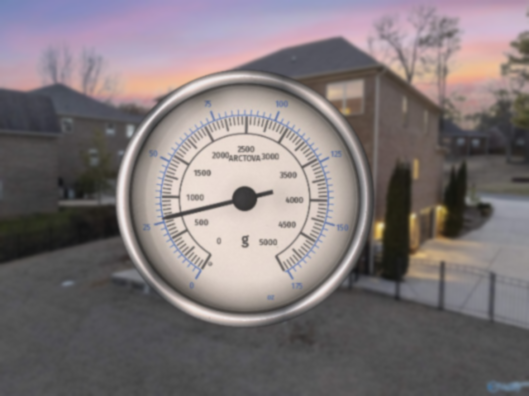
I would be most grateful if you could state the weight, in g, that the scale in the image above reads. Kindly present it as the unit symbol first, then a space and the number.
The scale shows g 750
